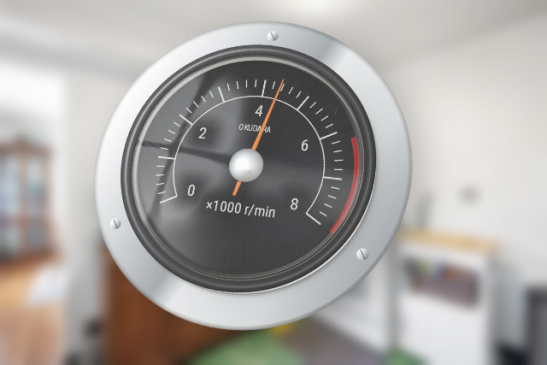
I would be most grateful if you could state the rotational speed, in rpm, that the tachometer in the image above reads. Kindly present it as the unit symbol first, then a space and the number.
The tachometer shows rpm 4400
